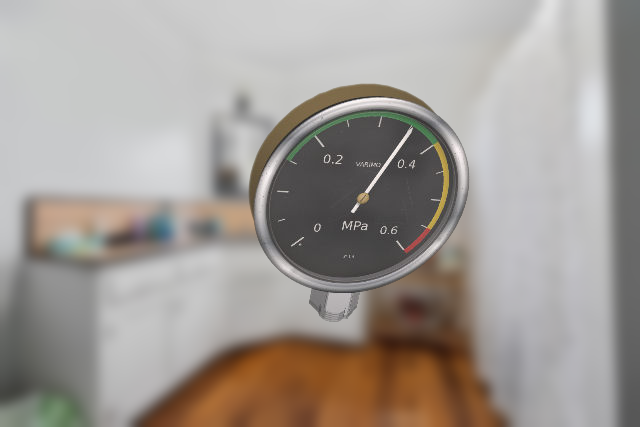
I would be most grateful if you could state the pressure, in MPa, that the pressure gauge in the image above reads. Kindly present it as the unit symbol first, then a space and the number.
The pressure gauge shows MPa 0.35
